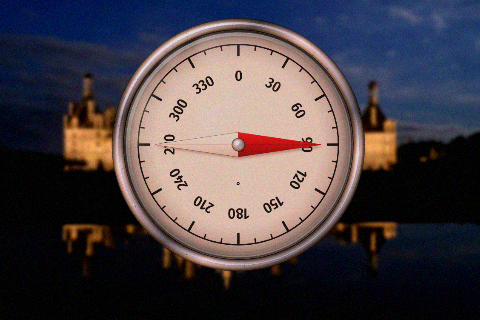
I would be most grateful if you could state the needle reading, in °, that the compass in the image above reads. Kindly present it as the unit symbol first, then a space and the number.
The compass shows ° 90
